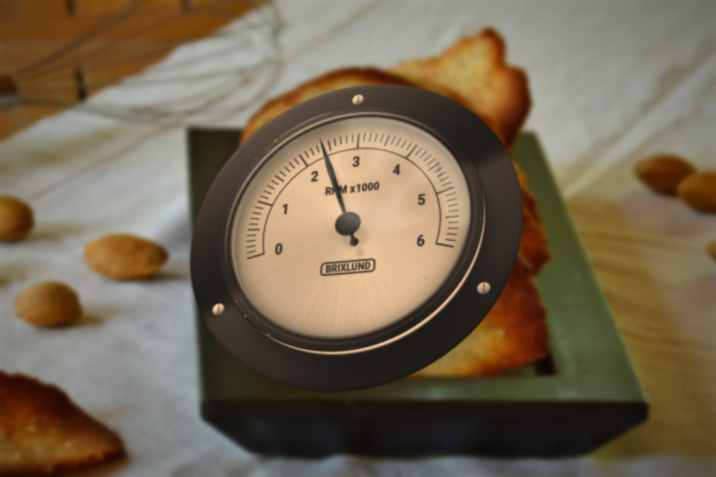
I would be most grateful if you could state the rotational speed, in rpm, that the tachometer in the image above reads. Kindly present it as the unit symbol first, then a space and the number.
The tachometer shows rpm 2400
